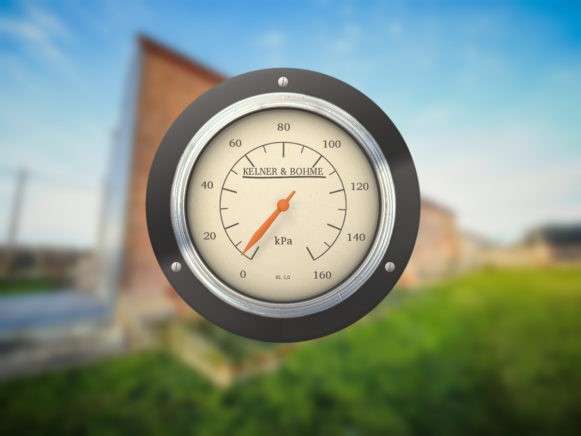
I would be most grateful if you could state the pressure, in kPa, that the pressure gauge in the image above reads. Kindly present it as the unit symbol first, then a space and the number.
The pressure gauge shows kPa 5
